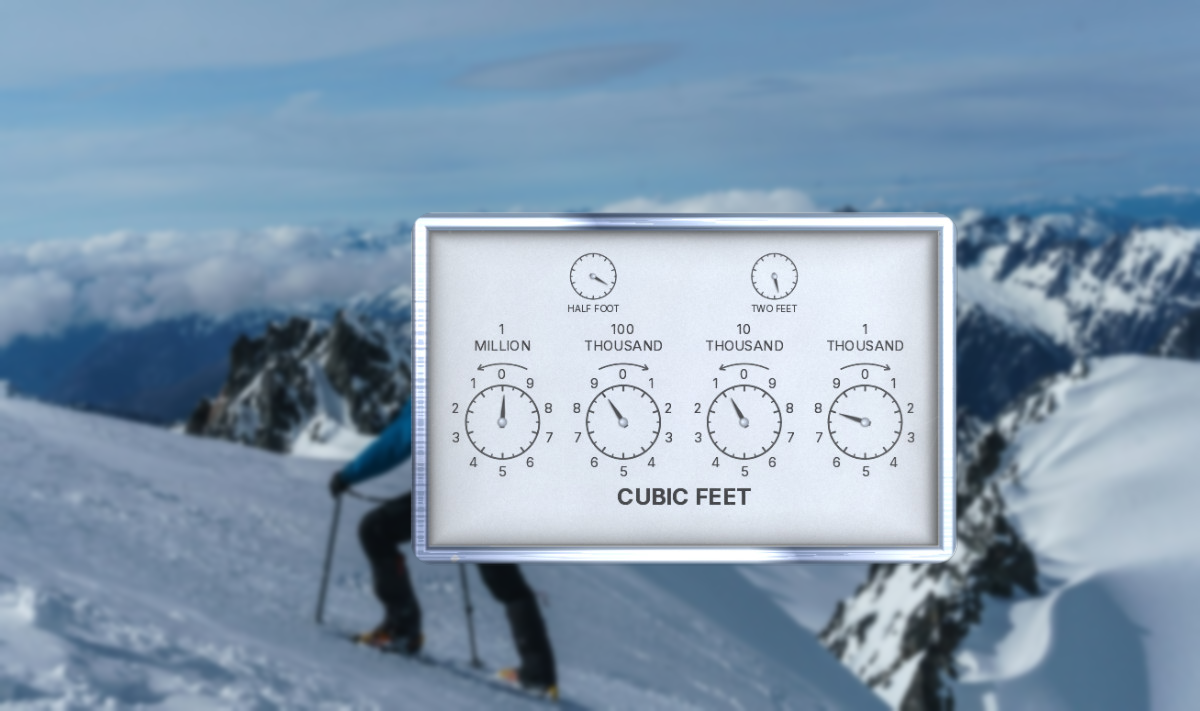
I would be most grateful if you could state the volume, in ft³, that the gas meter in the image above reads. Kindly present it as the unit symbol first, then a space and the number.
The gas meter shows ft³ 990800
